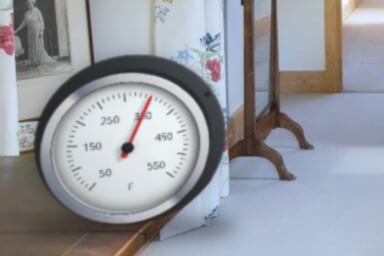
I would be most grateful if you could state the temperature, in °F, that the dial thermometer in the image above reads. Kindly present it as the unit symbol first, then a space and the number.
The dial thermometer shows °F 350
